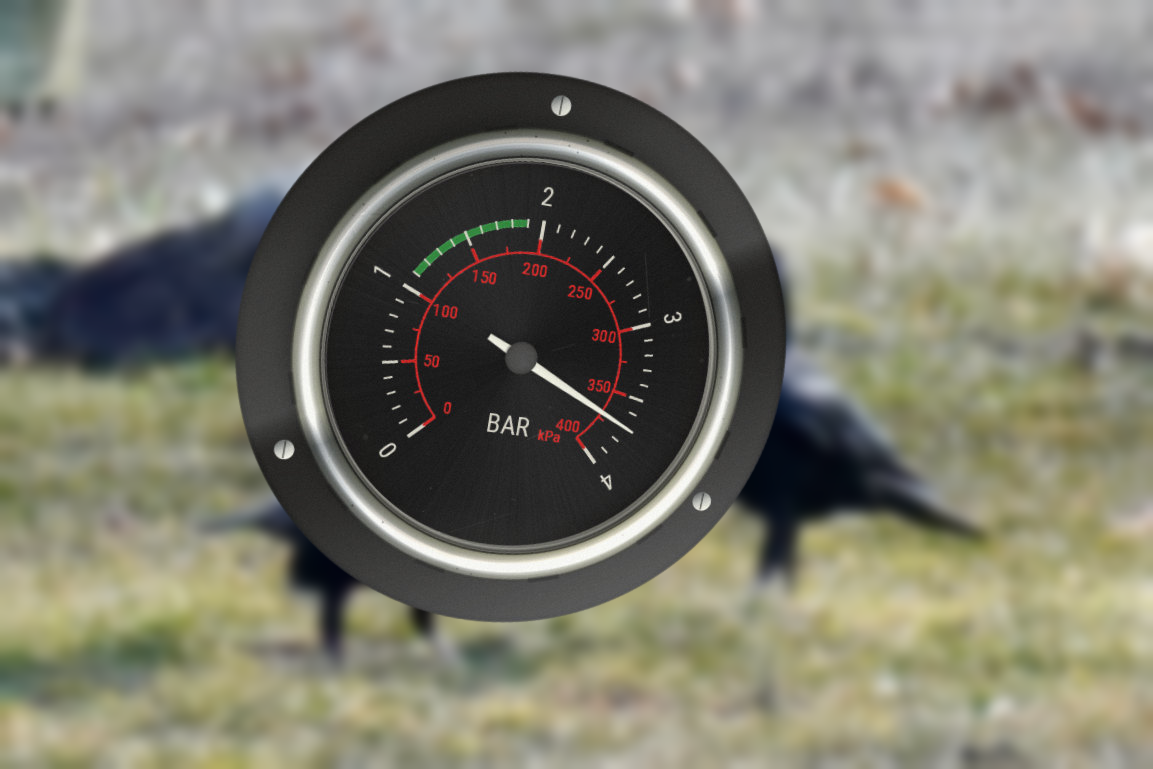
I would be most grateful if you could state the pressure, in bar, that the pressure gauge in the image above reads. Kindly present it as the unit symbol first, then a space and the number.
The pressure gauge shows bar 3.7
